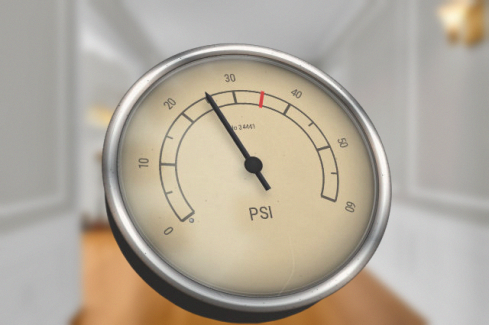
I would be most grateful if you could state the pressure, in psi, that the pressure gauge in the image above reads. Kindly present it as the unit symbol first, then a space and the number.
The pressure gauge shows psi 25
